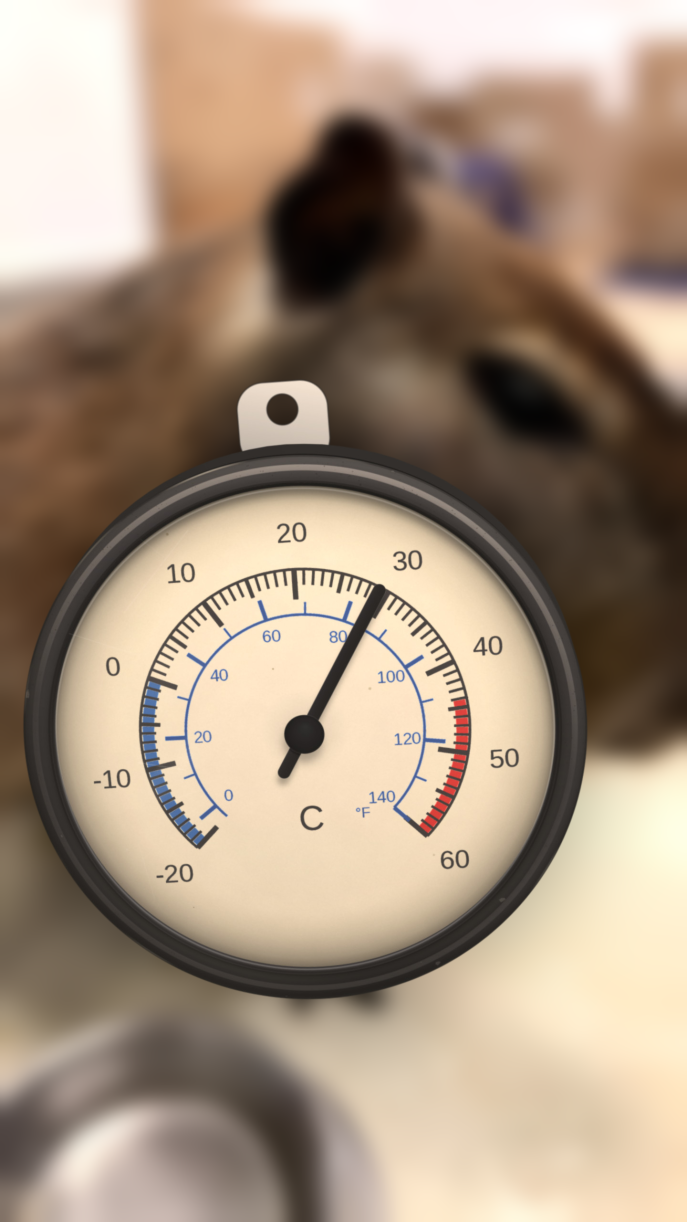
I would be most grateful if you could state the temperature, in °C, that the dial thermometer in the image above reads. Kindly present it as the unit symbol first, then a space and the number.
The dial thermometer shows °C 29
